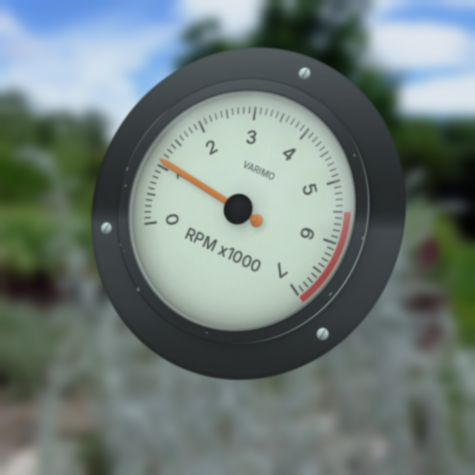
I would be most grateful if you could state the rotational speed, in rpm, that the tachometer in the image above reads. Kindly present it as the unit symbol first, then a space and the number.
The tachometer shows rpm 1100
